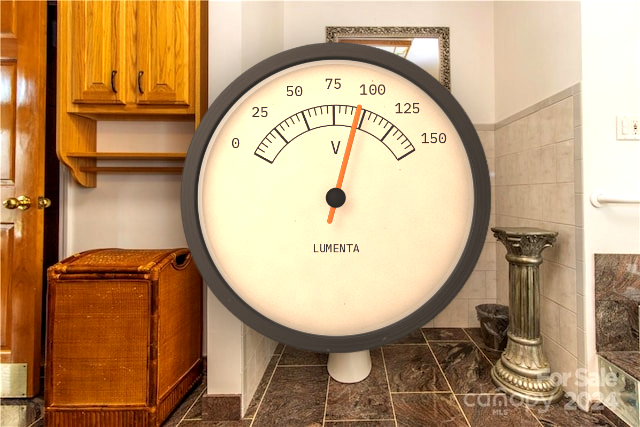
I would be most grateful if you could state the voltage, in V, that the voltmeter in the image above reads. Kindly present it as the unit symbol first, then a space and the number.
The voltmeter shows V 95
